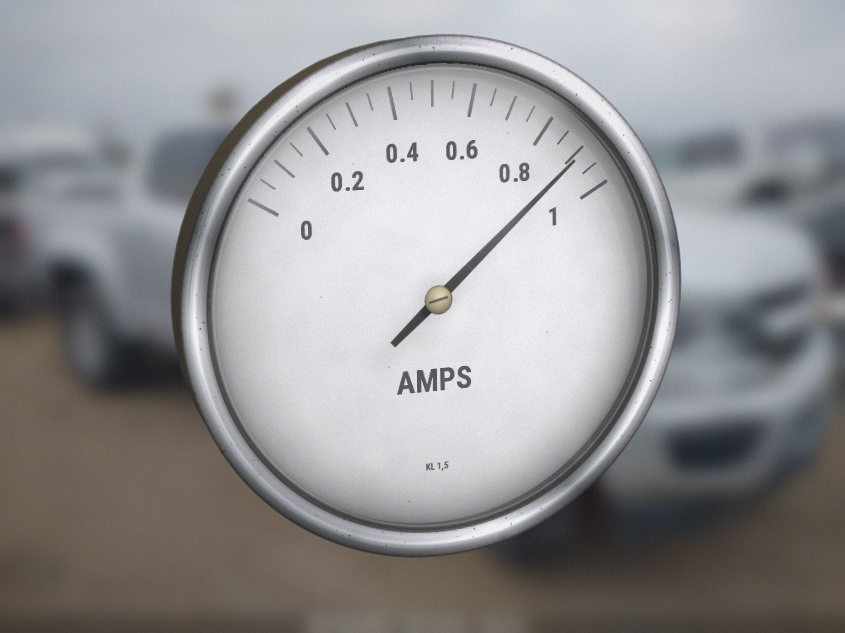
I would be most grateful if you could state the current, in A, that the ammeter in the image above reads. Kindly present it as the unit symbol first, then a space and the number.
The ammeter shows A 0.9
